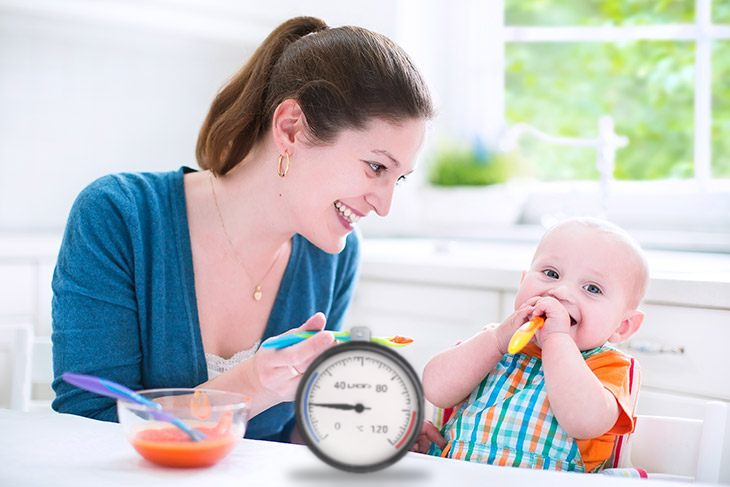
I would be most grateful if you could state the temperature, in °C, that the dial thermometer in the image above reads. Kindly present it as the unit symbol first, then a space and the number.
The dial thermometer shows °C 20
